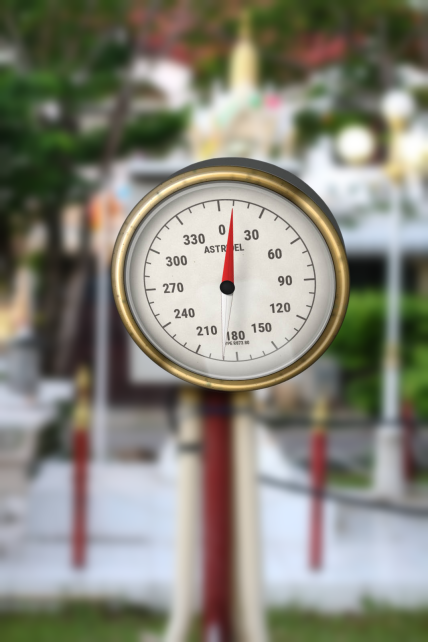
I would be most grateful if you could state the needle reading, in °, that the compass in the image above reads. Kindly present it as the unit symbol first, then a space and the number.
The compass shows ° 10
